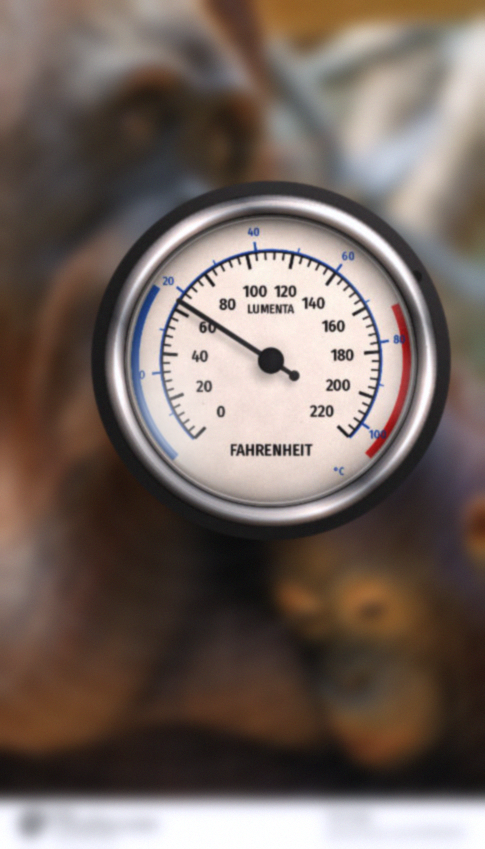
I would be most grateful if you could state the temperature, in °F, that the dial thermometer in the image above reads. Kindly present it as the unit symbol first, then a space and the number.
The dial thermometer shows °F 64
